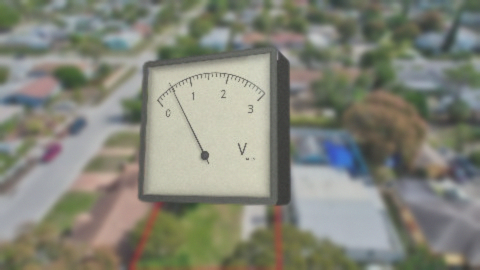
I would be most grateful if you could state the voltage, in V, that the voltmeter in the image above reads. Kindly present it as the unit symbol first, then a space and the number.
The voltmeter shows V 0.5
